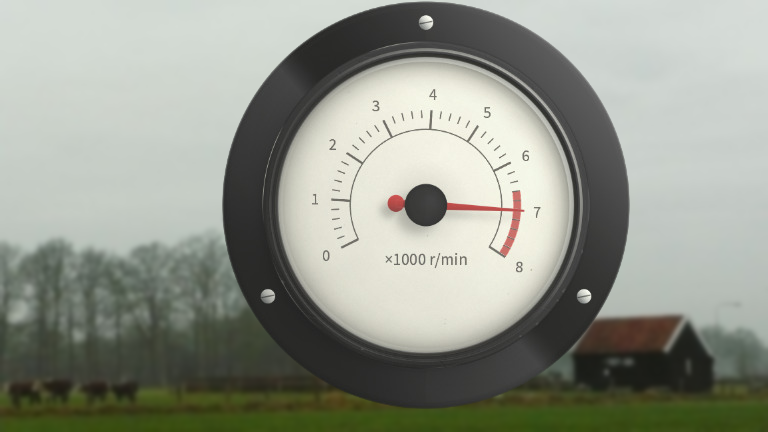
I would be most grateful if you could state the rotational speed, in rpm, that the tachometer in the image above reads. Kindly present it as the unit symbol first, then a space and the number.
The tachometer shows rpm 7000
